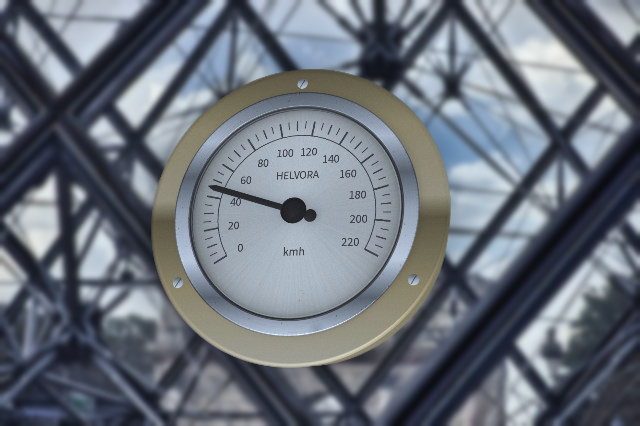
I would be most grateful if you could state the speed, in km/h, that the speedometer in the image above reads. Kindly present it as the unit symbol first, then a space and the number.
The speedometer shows km/h 45
